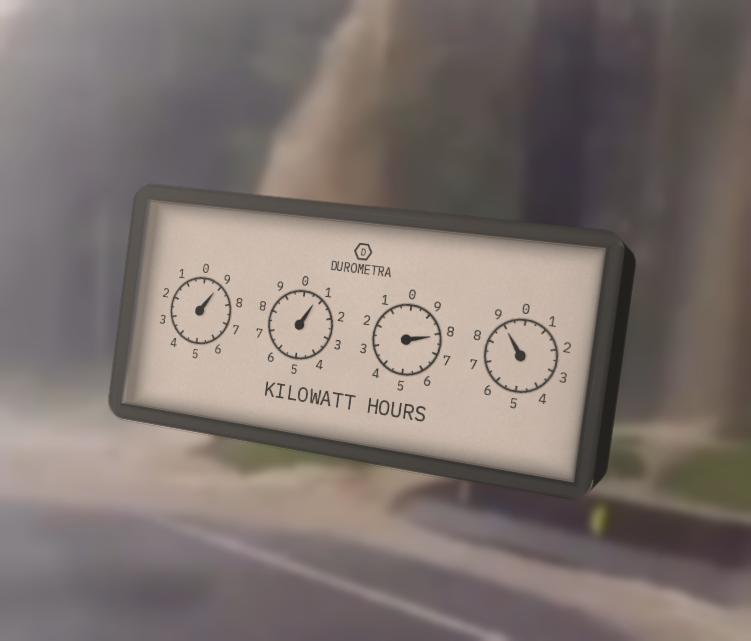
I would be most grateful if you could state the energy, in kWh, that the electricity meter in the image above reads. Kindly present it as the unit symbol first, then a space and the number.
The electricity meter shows kWh 9079
